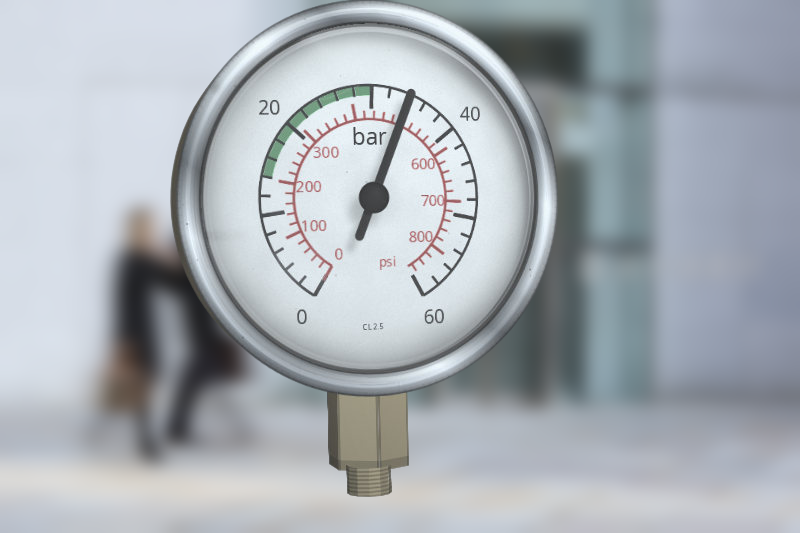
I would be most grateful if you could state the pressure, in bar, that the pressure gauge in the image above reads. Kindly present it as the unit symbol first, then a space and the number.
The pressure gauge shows bar 34
